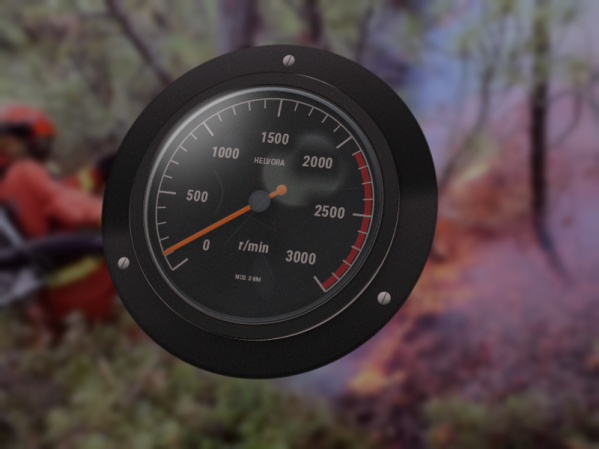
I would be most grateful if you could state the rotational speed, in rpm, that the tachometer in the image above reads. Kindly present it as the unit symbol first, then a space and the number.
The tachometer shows rpm 100
